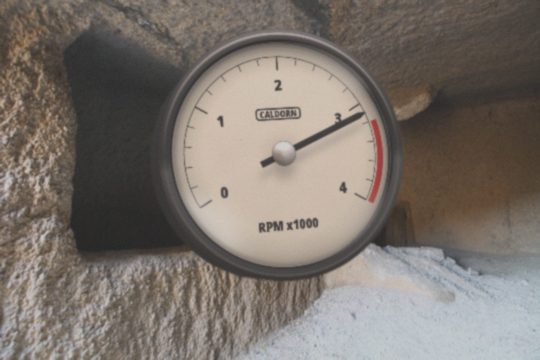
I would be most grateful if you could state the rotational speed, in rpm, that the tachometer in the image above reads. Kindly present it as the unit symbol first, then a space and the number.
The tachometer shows rpm 3100
